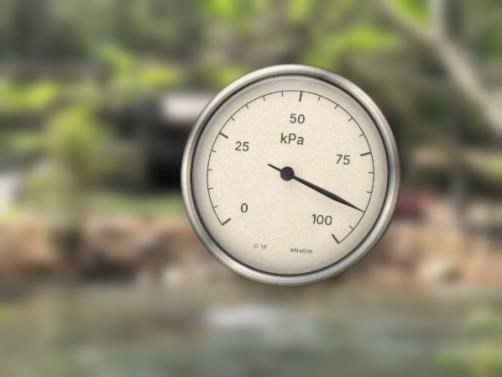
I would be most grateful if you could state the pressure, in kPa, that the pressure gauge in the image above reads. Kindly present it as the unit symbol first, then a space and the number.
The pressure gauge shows kPa 90
